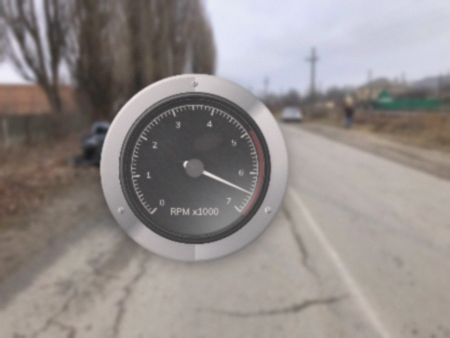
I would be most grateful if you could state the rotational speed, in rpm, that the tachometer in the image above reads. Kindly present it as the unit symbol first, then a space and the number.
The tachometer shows rpm 6500
